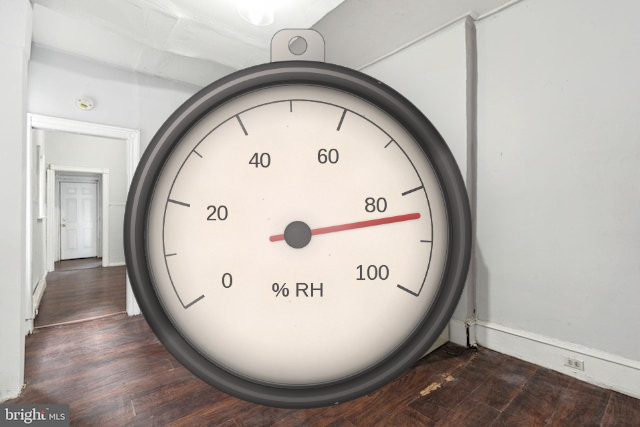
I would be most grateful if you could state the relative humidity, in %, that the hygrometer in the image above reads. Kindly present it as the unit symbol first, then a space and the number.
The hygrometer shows % 85
